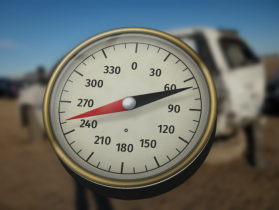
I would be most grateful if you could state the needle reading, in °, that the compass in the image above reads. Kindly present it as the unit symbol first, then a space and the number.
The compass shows ° 250
